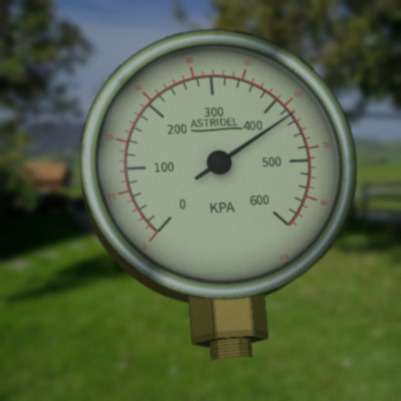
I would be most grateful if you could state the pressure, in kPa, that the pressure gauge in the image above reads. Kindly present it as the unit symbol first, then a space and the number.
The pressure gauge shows kPa 430
